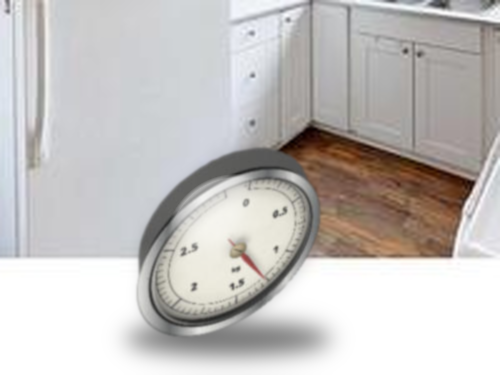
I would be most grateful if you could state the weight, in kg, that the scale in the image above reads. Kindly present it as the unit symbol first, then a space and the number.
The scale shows kg 1.25
